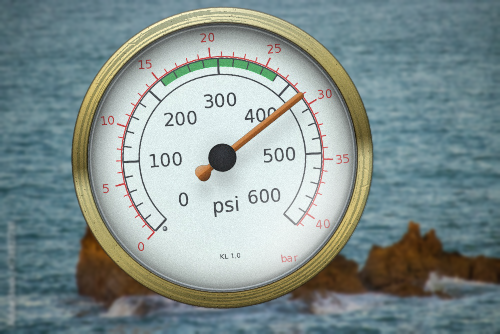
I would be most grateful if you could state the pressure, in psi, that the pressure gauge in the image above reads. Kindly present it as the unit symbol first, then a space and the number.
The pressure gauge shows psi 420
